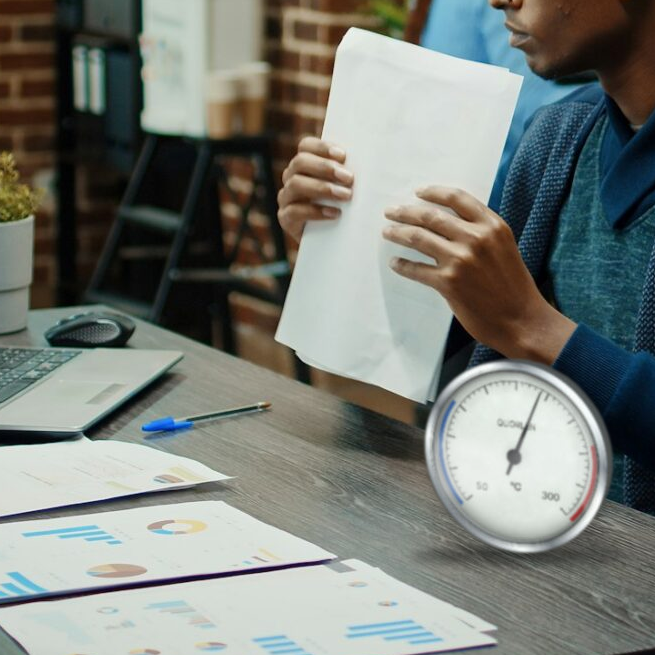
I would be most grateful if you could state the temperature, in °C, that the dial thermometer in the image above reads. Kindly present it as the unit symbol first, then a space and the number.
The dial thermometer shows °C 195
